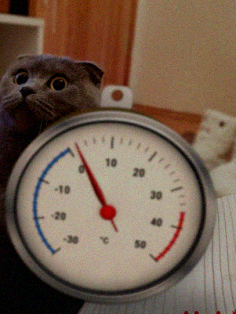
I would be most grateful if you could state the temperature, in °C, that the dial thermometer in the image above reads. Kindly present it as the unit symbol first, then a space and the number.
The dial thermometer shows °C 2
